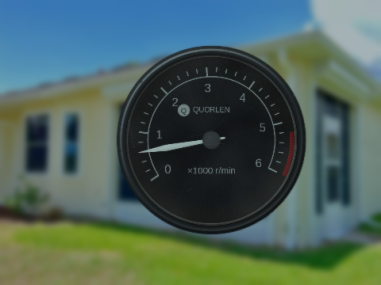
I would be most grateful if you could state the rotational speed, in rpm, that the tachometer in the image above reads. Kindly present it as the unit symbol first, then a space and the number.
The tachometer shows rpm 600
